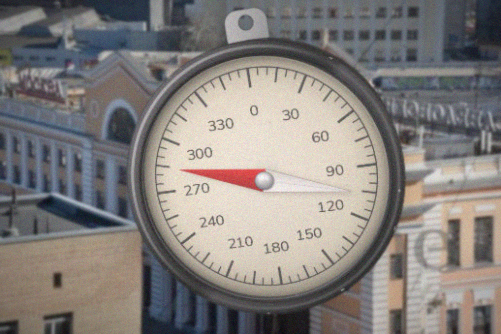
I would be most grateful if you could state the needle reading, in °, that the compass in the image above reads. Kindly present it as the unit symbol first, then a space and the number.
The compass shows ° 285
